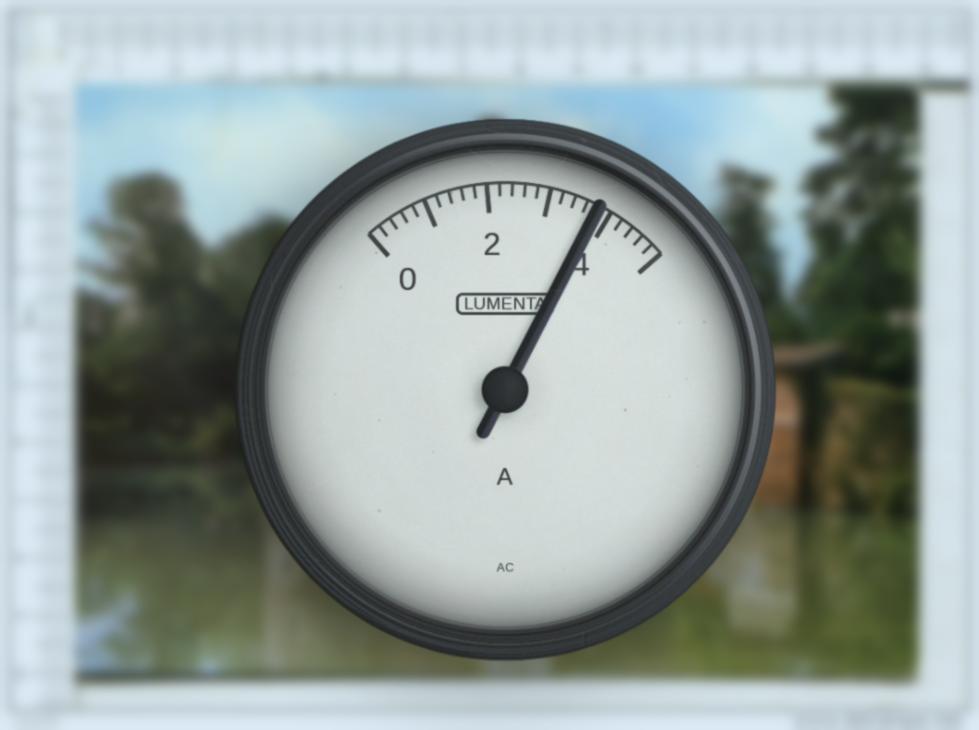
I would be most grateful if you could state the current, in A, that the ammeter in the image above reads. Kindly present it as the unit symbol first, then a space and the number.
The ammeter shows A 3.8
